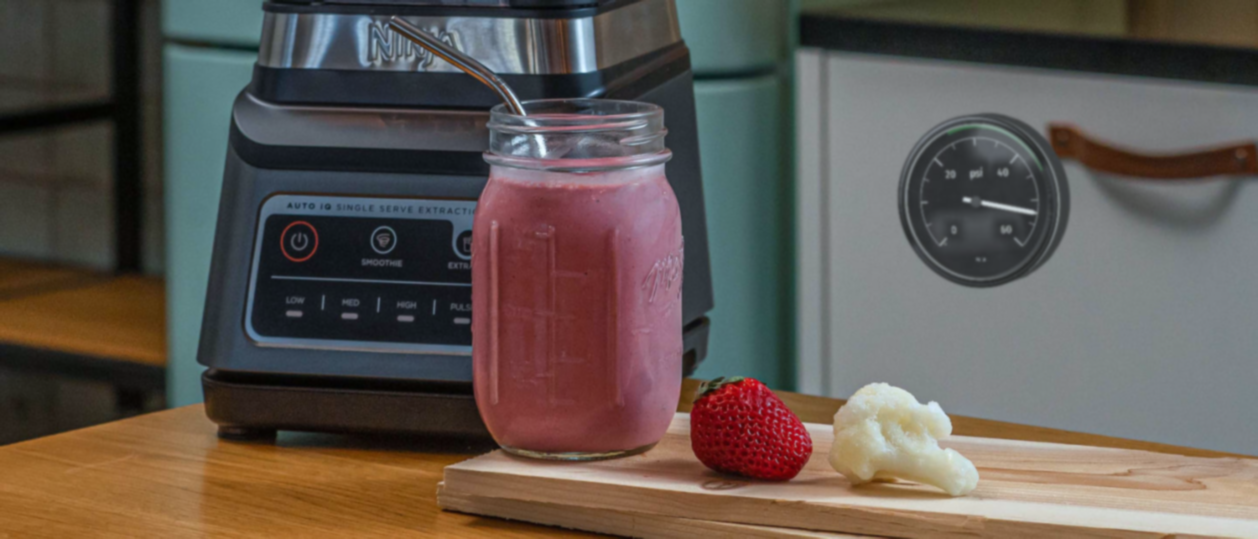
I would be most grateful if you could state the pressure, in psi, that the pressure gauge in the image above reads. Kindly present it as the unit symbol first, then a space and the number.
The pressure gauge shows psi 52.5
